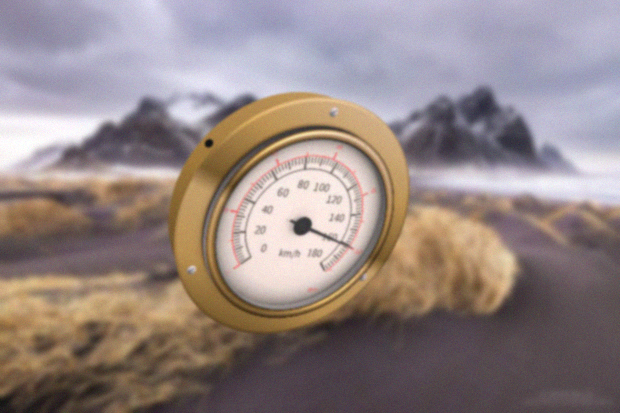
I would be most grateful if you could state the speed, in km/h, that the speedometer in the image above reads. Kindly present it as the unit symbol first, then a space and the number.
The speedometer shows km/h 160
